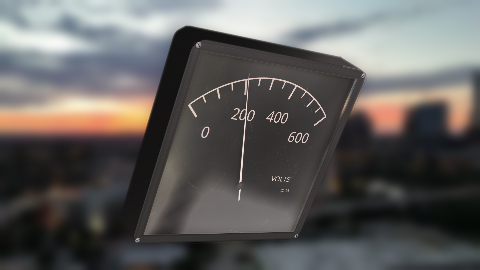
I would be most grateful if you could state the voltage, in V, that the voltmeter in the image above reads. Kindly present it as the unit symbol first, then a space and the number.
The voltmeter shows V 200
